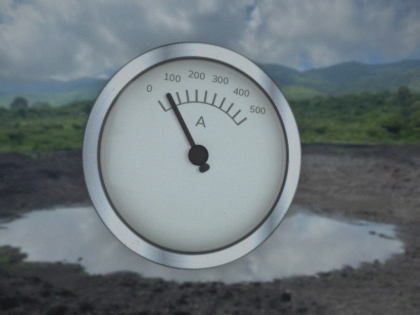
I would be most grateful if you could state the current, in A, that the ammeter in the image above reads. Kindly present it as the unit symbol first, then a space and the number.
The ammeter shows A 50
